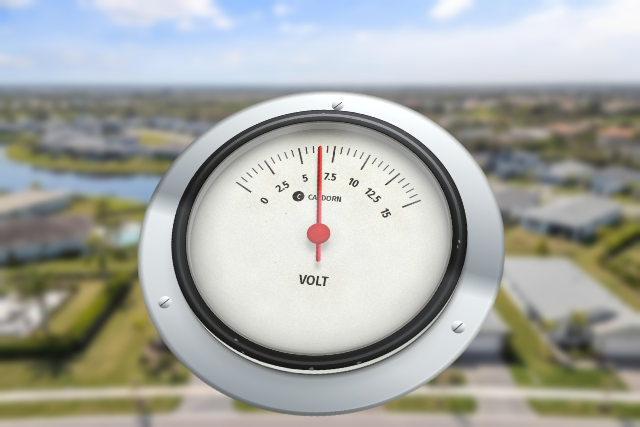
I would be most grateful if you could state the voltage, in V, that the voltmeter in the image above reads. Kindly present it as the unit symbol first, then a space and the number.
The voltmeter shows V 6.5
